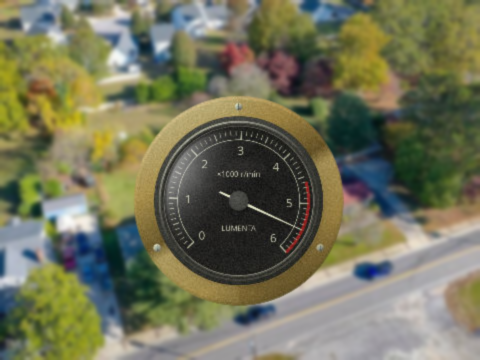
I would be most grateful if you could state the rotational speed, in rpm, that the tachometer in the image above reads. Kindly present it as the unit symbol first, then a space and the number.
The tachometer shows rpm 5500
